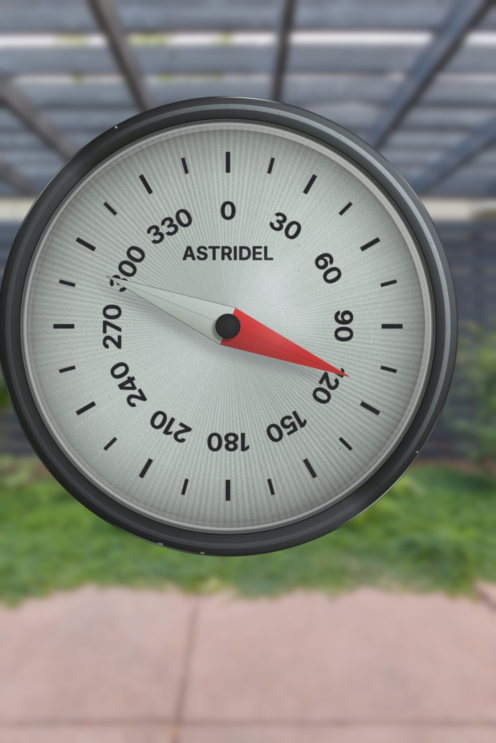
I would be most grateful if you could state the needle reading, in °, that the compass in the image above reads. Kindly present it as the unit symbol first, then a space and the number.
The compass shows ° 112.5
